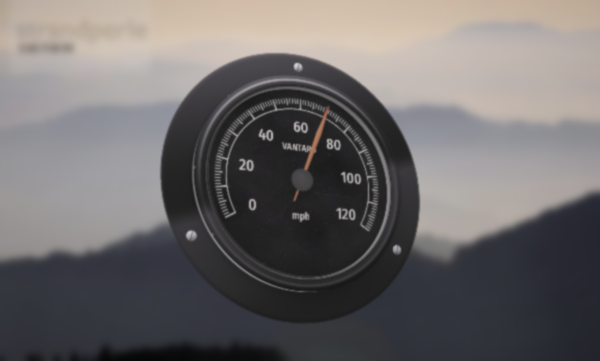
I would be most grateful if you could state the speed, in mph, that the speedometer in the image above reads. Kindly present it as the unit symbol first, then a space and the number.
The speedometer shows mph 70
